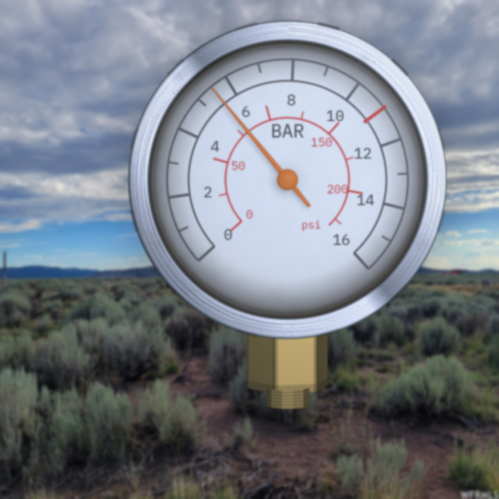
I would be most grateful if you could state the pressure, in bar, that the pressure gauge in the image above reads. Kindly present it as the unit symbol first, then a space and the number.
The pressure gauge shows bar 5.5
